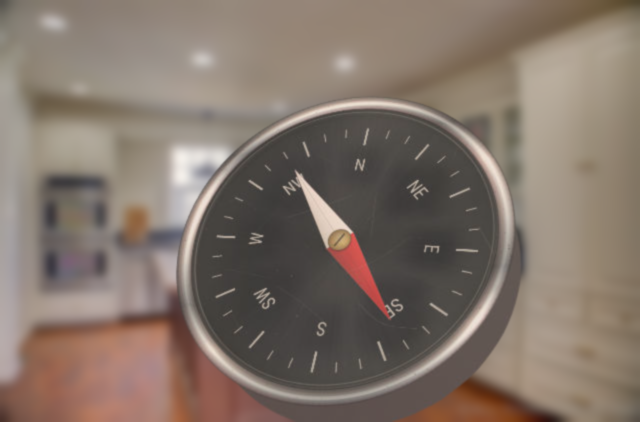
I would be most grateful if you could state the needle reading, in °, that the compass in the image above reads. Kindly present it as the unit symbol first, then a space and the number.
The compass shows ° 140
